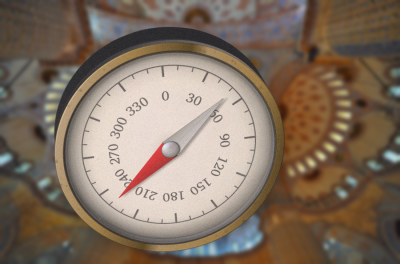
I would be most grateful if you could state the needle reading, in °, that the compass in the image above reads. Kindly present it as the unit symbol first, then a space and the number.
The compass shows ° 230
